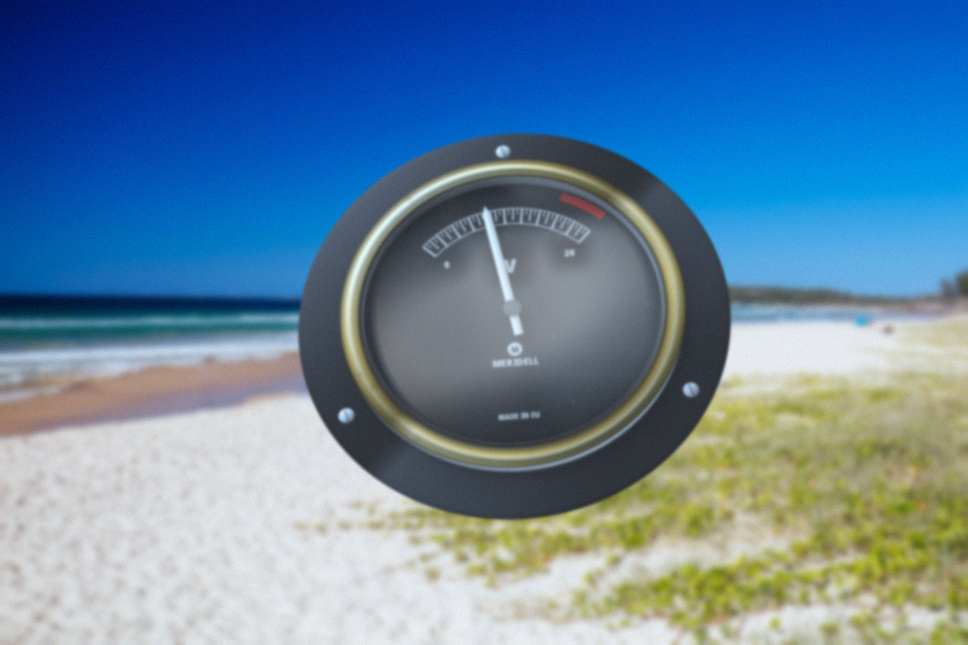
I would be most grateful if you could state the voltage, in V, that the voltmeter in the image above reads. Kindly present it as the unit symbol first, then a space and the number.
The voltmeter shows V 8
